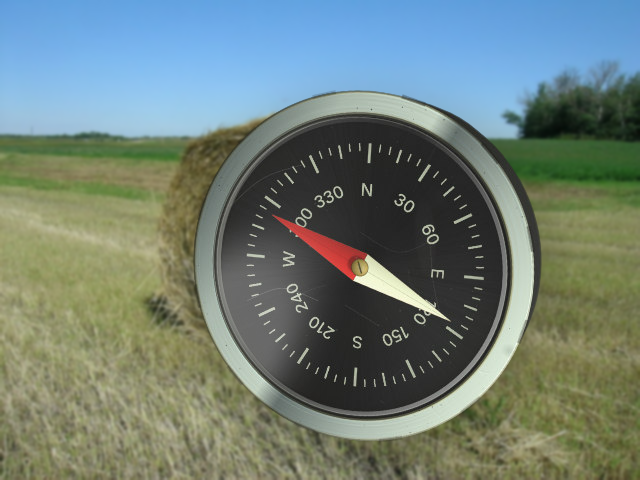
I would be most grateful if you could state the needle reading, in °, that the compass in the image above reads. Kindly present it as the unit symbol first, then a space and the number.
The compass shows ° 295
